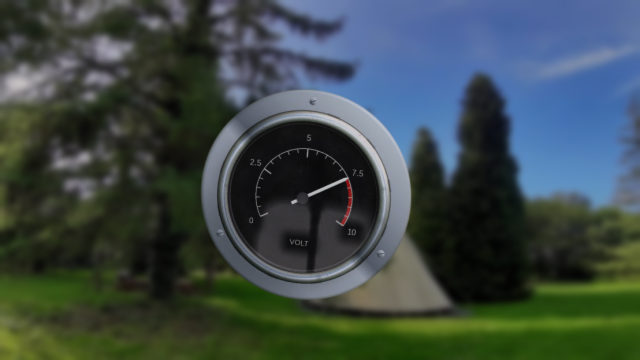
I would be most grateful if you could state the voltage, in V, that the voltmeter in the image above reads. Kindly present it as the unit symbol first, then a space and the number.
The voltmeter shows V 7.5
